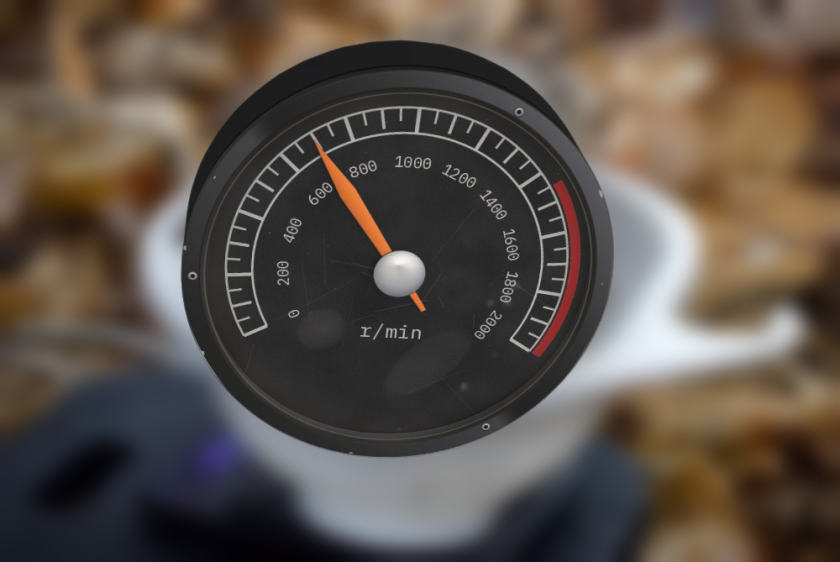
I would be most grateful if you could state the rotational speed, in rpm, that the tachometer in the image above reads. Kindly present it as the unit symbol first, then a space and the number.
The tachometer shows rpm 700
